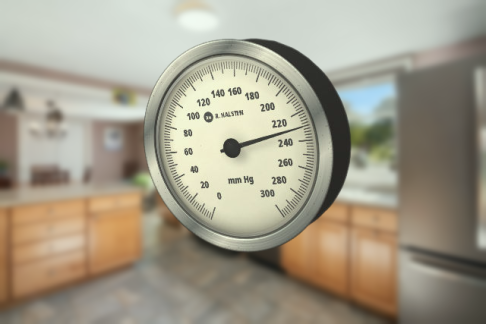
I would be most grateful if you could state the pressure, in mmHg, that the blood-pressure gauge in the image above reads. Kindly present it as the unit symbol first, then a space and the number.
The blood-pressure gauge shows mmHg 230
